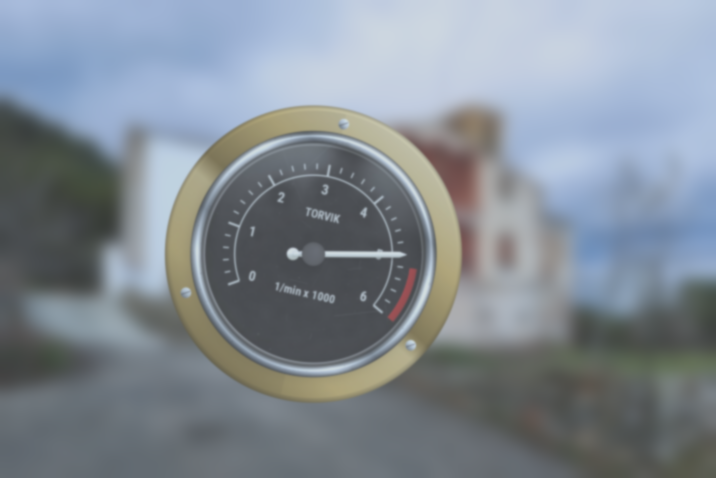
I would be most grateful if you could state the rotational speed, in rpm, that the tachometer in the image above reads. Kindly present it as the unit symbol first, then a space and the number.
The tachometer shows rpm 5000
